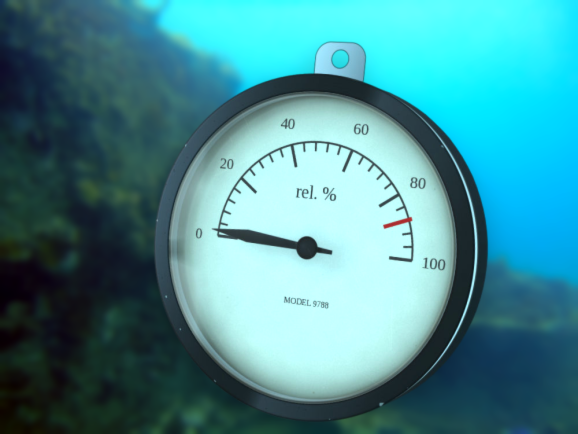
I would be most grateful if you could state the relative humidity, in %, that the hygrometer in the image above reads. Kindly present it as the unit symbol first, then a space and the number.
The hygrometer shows % 2
